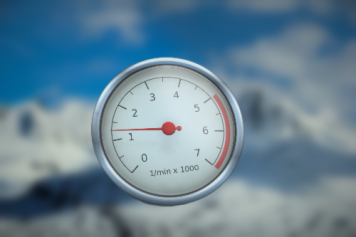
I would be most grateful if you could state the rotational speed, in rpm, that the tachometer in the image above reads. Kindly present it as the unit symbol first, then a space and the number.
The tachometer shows rpm 1250
